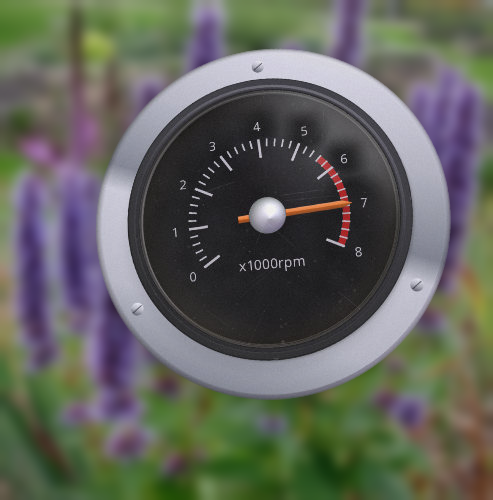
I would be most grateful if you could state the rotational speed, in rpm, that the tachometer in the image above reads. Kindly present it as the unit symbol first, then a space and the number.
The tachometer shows rpm 7000
